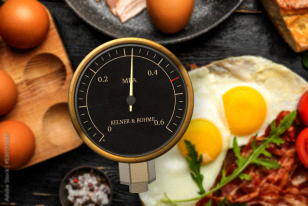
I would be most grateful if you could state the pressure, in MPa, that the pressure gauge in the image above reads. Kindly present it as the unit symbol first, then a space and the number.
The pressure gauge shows MPa 0.32
